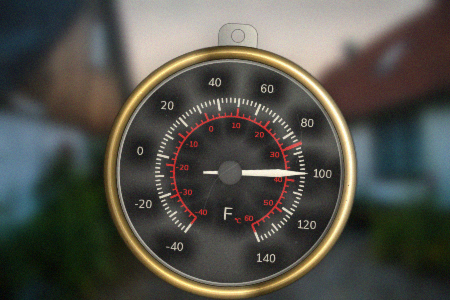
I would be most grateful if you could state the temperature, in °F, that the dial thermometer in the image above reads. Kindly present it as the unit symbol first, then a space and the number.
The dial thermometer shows °F 100
